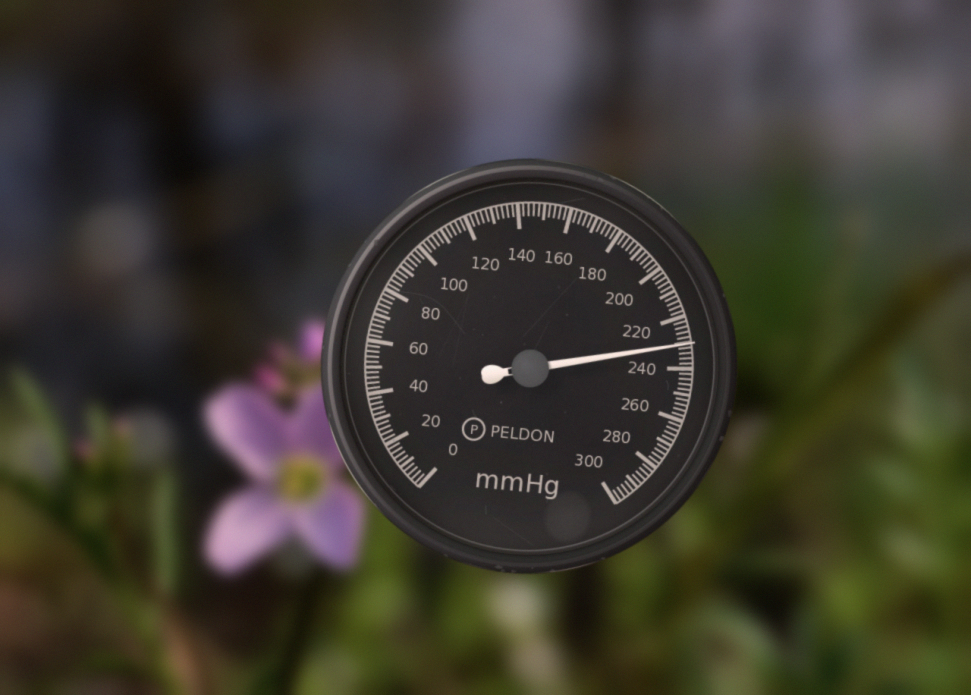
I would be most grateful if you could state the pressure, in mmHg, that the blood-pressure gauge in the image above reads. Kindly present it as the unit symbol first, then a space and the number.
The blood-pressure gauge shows mmHg 230
